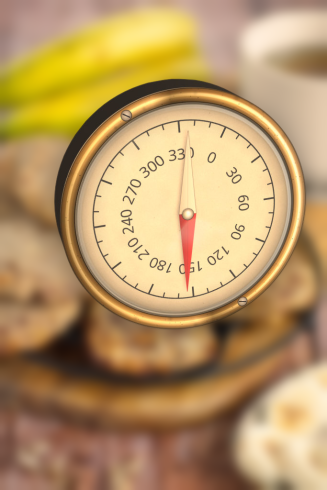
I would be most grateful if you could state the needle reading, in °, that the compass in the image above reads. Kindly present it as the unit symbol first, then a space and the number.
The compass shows ° 155
